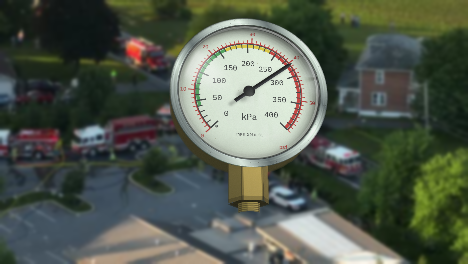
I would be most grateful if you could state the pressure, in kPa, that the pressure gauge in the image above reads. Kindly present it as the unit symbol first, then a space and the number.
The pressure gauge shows kPa 280
